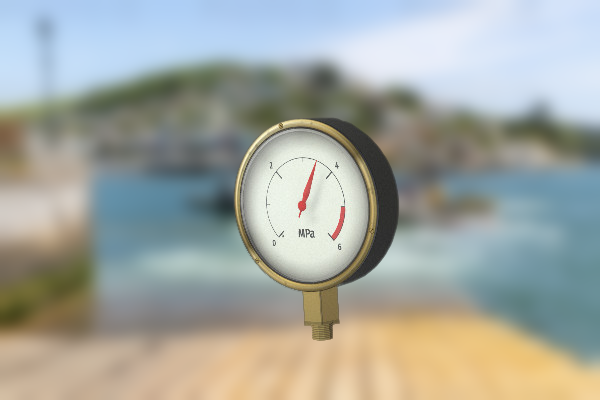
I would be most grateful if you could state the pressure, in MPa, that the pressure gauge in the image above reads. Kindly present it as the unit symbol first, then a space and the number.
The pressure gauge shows MPa 3.5
